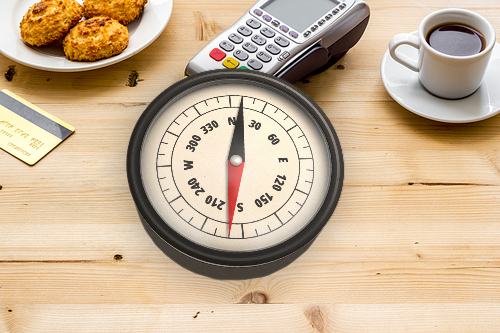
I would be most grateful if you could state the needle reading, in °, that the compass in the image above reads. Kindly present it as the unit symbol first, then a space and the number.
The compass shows ° 190
